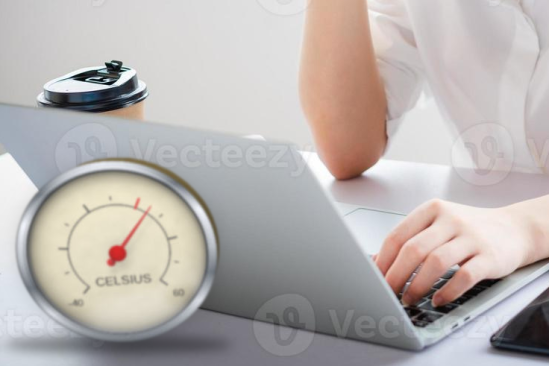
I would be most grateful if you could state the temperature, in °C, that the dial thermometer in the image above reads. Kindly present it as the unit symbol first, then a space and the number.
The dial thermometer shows °C 25
